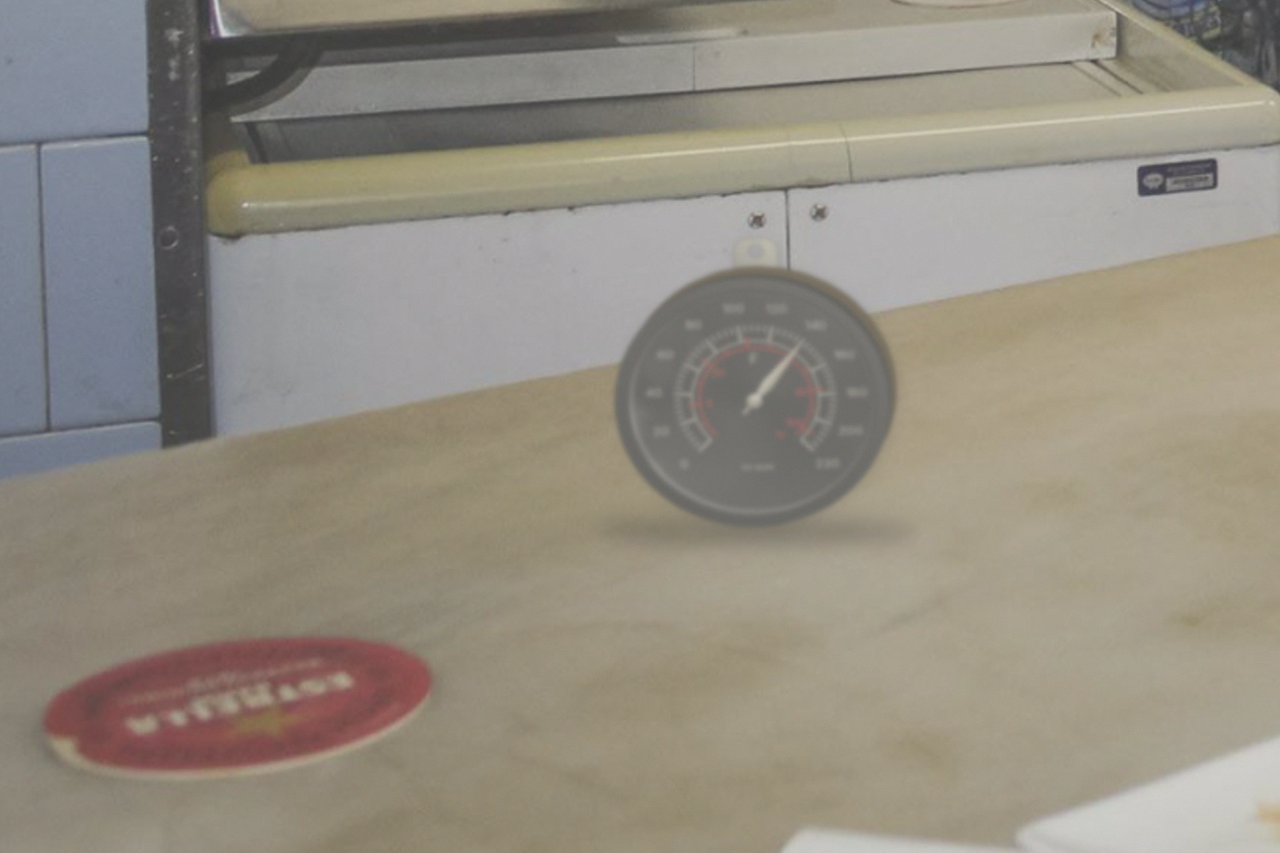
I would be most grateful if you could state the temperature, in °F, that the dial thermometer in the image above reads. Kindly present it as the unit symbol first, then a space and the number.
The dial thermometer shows °F 140
